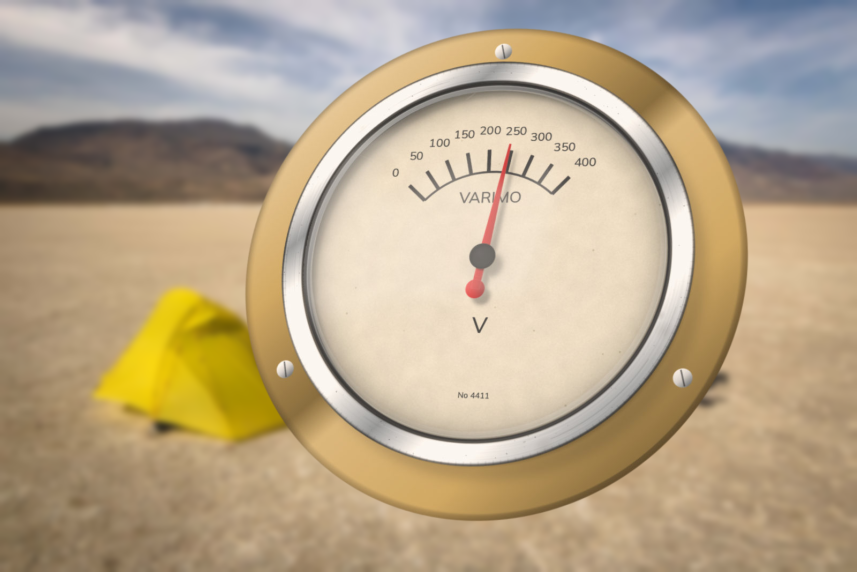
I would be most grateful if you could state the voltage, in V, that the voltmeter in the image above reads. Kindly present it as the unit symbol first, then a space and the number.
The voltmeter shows V 250
